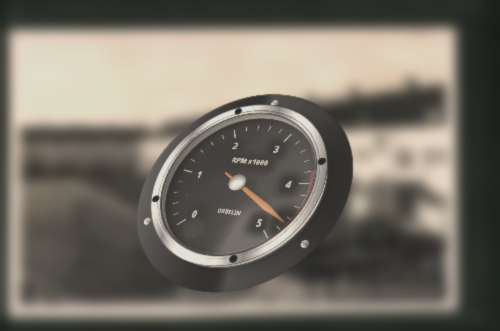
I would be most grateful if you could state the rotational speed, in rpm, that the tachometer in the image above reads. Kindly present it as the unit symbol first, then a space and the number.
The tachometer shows rpm 4700
